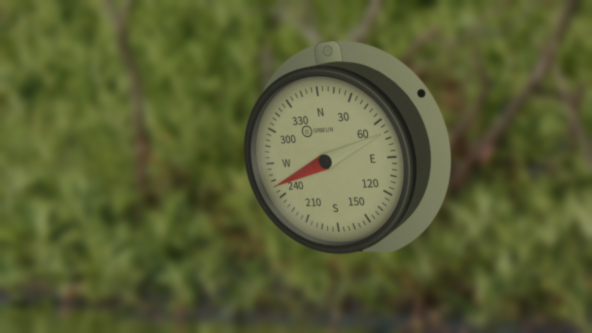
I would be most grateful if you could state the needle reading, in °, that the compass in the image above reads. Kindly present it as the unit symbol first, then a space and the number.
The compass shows ° 250
